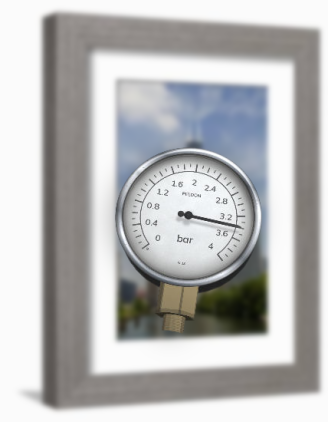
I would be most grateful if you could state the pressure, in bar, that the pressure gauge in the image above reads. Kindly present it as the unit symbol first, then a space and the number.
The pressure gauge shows bar 3.4
